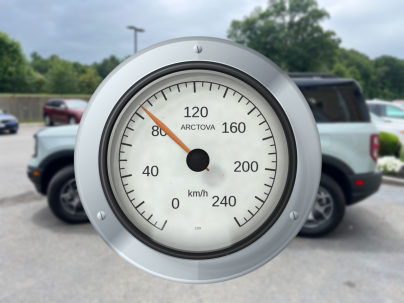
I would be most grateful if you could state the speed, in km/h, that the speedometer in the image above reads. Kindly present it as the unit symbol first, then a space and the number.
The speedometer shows km/h 85
